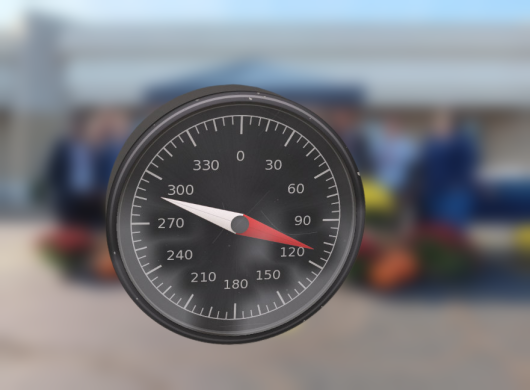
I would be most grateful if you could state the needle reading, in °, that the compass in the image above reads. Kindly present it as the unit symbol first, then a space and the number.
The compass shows ° 110
